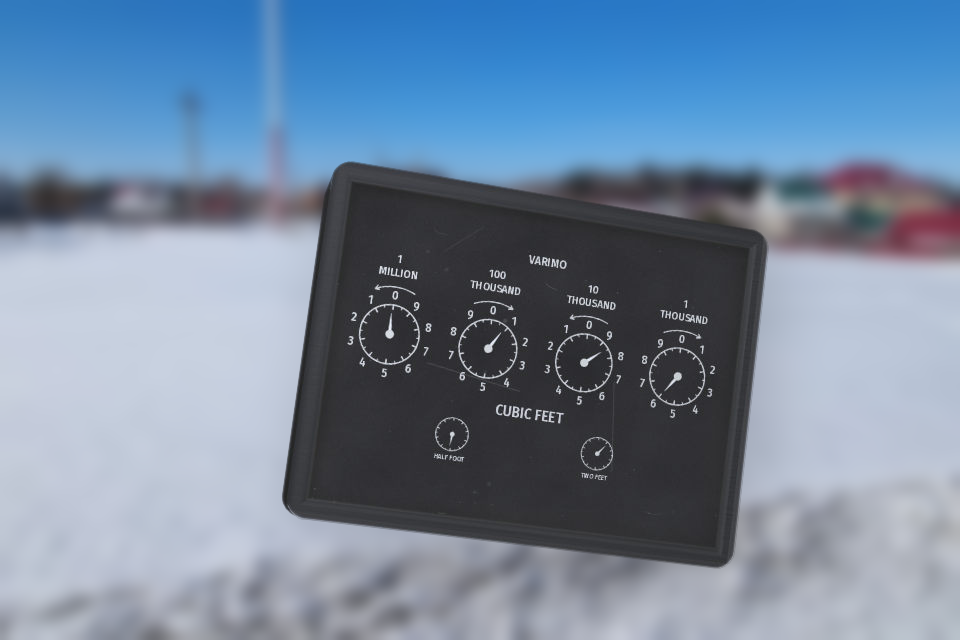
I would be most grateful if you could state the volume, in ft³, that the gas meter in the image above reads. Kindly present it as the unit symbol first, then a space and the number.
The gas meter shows ft³ 8600
